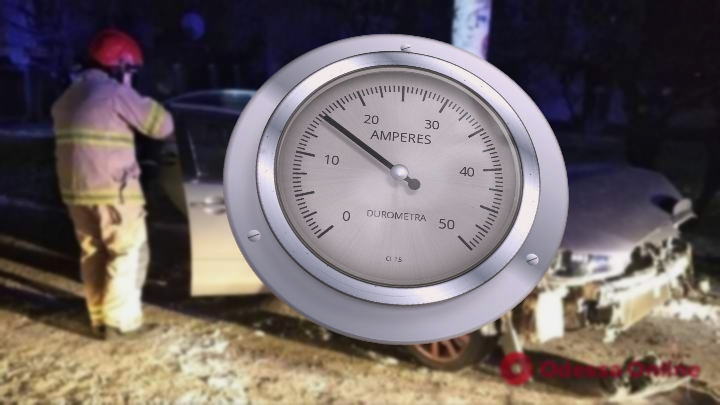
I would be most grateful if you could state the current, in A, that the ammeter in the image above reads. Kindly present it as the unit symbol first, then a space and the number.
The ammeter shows A 15
